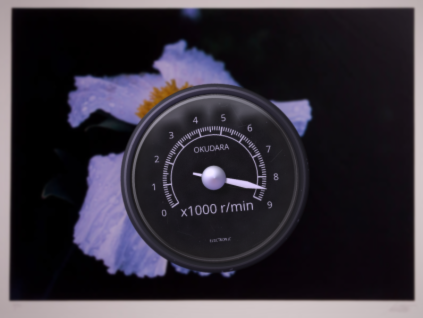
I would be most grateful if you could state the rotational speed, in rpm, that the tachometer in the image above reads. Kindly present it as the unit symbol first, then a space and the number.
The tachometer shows rpm 8500
